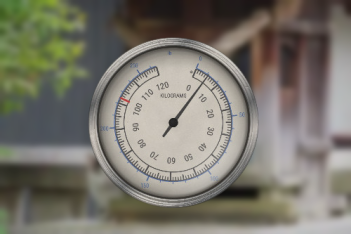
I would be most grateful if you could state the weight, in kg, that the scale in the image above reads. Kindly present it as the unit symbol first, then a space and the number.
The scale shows kg 5
